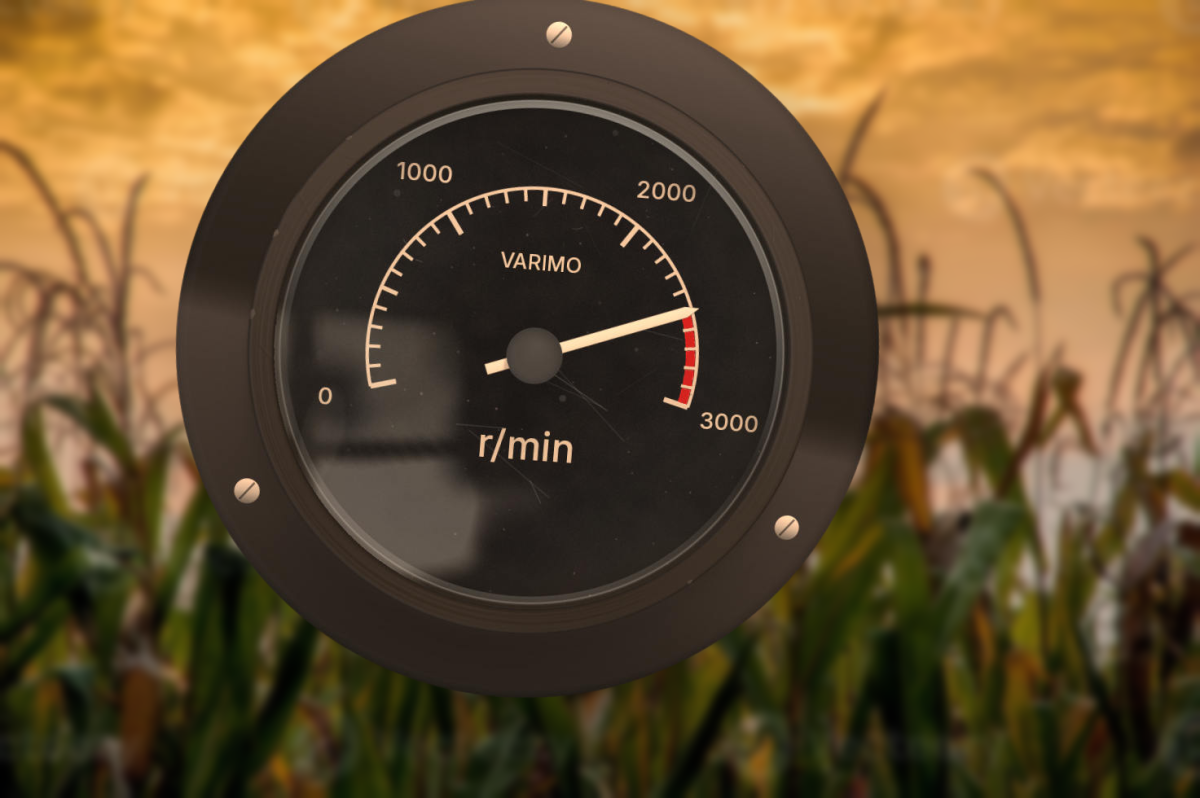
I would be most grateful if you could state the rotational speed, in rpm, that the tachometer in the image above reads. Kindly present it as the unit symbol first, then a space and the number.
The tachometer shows rpm 2500
